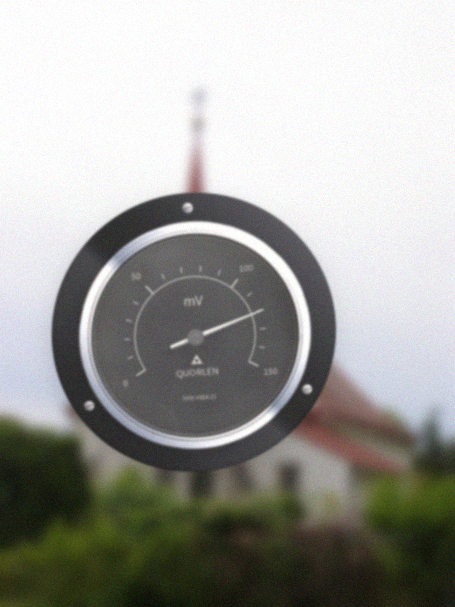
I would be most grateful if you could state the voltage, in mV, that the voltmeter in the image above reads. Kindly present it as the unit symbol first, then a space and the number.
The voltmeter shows mV 120
